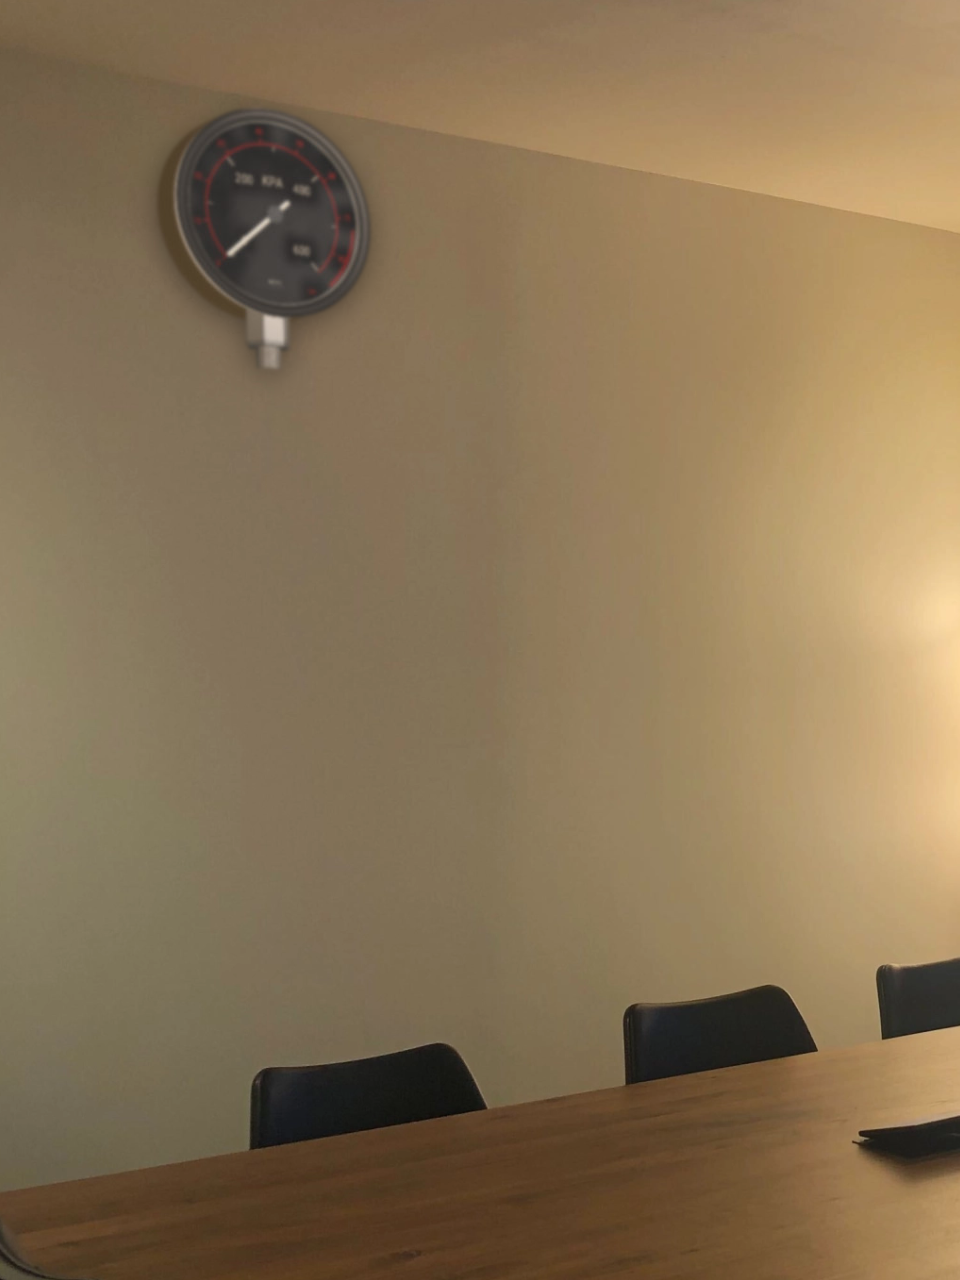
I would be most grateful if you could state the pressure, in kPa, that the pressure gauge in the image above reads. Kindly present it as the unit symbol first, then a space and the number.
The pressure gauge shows kPa 0
